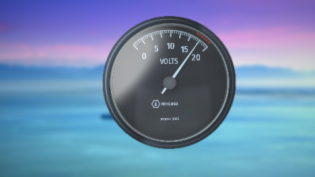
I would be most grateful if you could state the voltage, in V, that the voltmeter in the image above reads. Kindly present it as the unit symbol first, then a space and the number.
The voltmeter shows V 17.5
